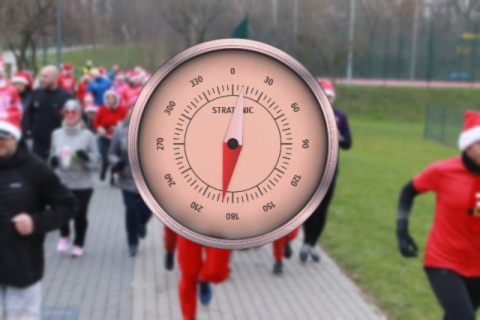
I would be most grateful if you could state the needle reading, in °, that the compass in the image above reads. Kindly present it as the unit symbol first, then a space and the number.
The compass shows ° 190
